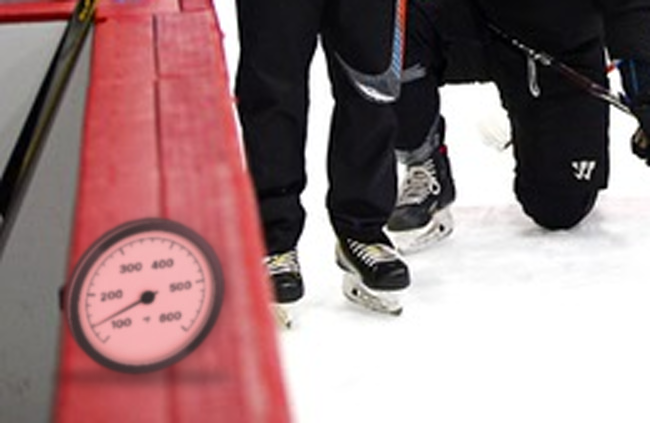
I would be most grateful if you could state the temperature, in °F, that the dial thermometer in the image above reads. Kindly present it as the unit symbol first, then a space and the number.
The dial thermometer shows °F 140
